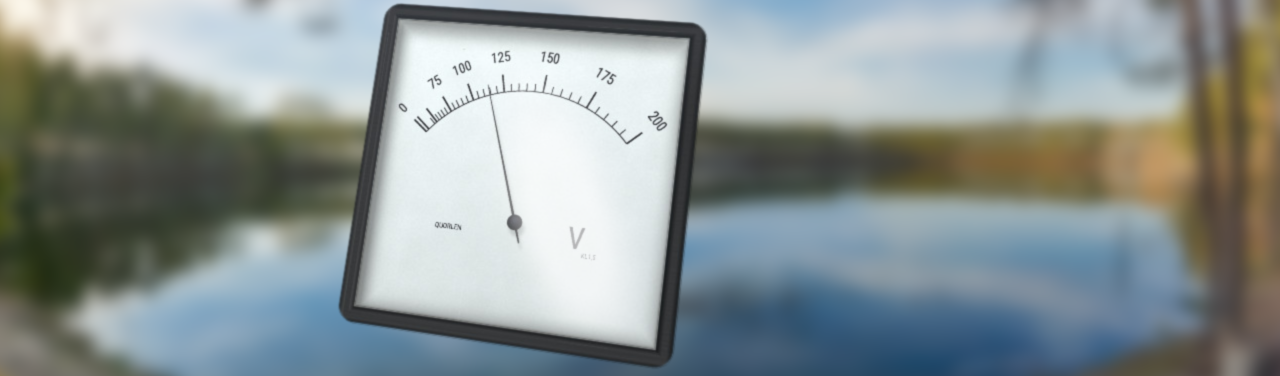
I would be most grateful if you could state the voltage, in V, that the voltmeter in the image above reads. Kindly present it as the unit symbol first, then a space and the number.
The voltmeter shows V 115
